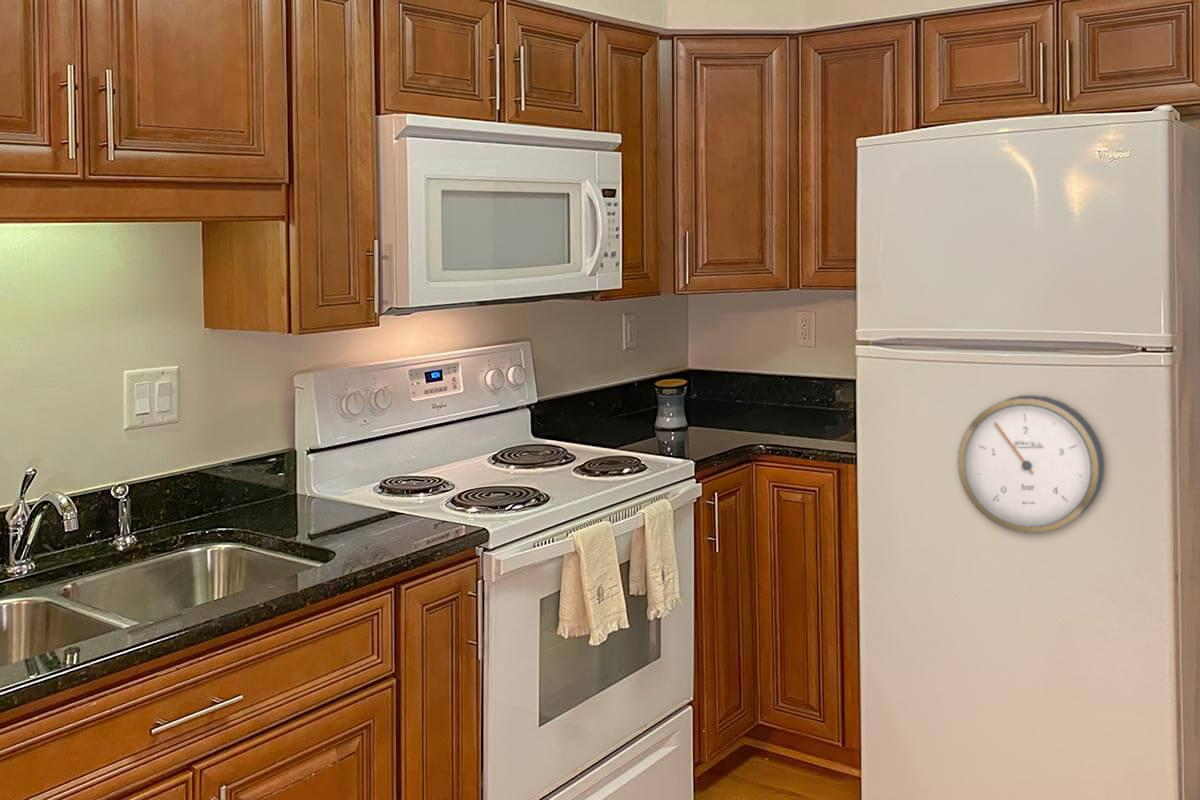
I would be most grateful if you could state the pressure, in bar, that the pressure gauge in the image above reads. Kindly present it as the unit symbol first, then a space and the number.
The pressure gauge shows bar 1.5
